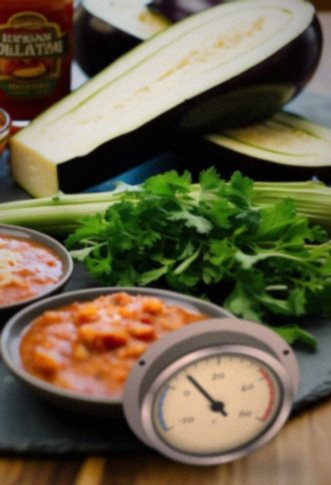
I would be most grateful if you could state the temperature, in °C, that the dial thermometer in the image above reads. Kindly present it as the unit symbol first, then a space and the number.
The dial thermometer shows °C 8
